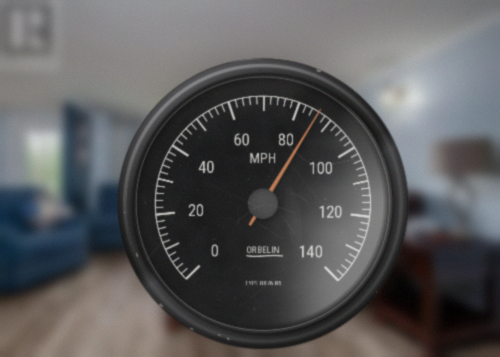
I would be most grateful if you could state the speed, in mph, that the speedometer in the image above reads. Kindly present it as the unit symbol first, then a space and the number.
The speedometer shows mph 86
